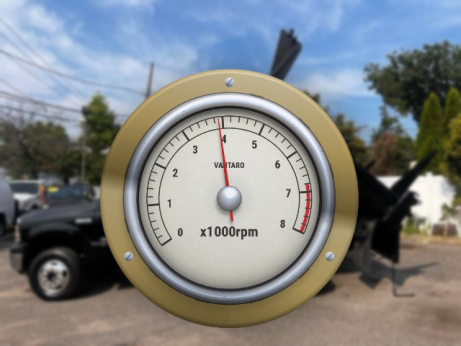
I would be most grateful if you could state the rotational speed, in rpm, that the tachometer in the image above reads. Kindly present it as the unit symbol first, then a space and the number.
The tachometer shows rpm 3900
